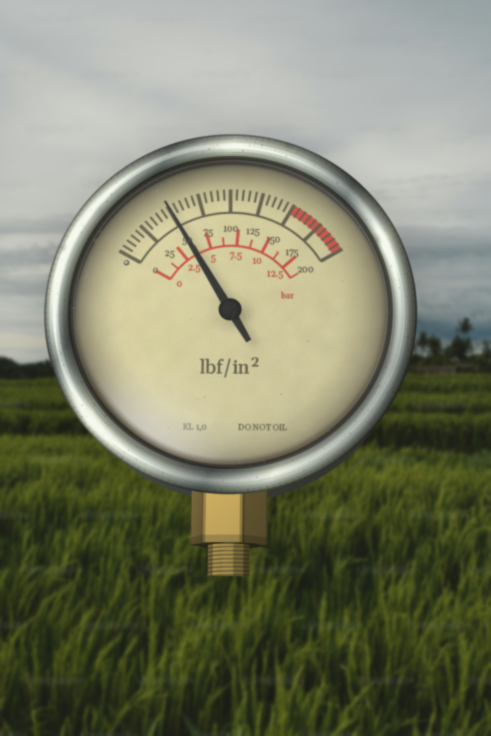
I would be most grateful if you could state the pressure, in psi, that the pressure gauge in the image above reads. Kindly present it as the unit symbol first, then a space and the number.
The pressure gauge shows psi 50
